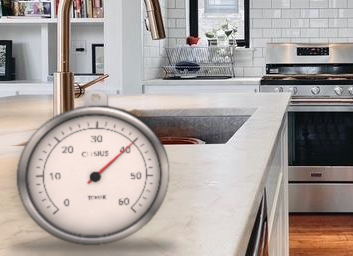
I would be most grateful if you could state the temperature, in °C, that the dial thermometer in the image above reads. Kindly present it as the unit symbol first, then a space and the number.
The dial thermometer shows °C 40
